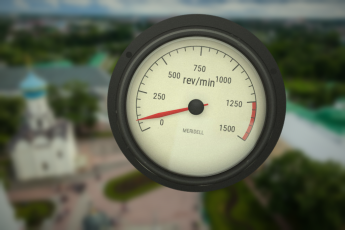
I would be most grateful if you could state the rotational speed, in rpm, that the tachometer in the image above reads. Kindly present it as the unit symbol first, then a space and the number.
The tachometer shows rpm 75
